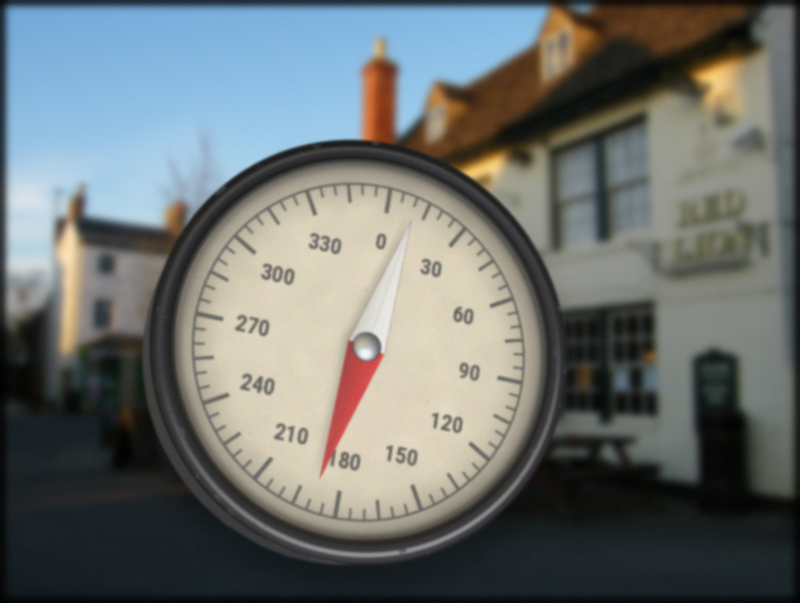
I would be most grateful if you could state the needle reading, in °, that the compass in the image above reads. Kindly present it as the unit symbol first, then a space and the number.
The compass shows ° 190
